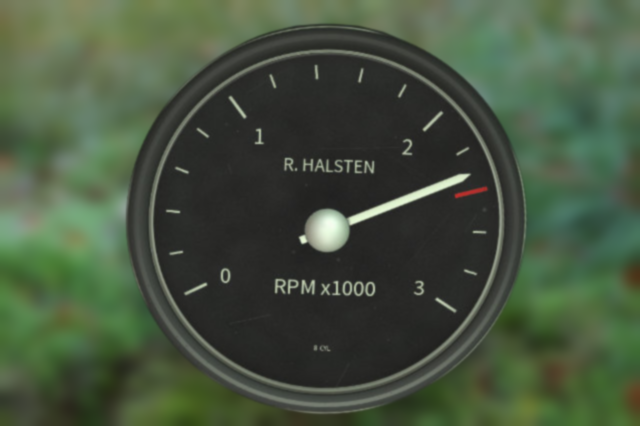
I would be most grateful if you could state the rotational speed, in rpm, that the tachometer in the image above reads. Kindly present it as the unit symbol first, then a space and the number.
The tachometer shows rpm 2300
